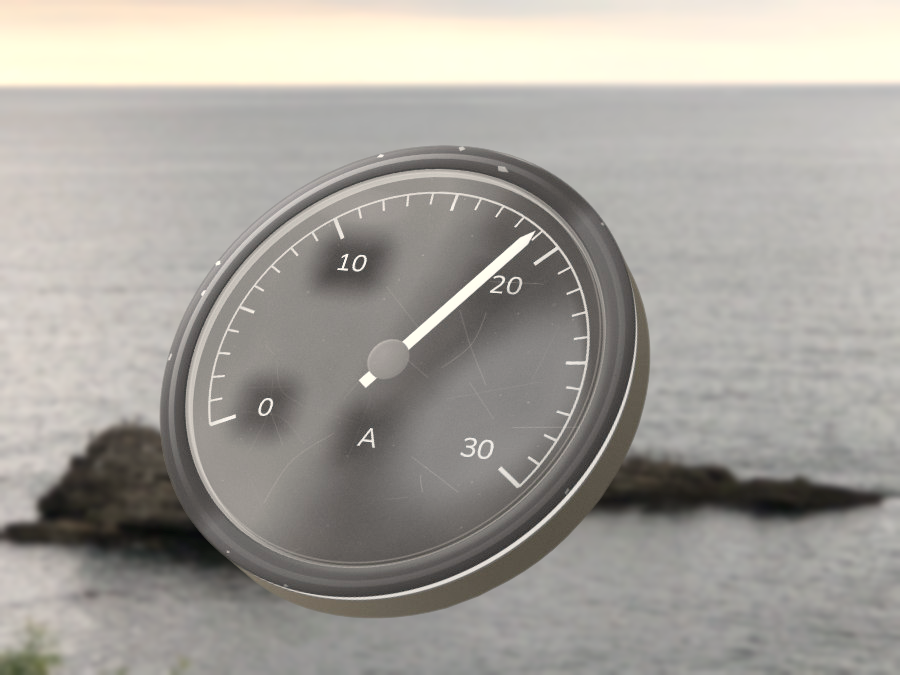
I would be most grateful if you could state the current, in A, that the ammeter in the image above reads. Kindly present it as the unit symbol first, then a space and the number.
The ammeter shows A 19
